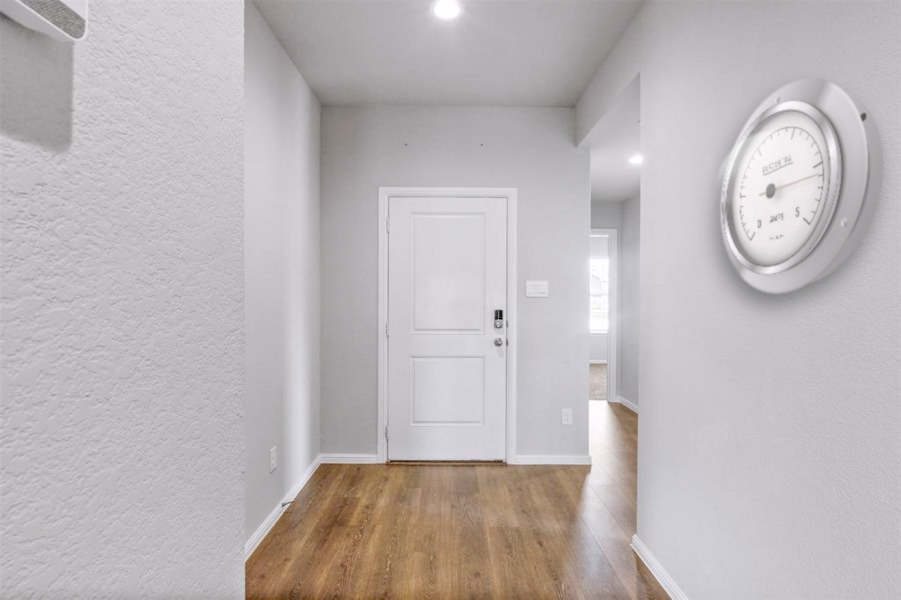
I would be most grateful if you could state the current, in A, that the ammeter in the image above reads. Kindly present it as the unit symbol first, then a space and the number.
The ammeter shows A 4.2
